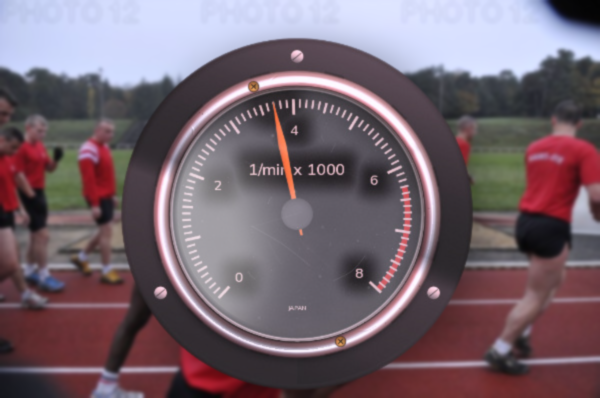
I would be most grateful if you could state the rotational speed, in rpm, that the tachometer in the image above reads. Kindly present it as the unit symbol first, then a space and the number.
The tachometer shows rpm 3700
